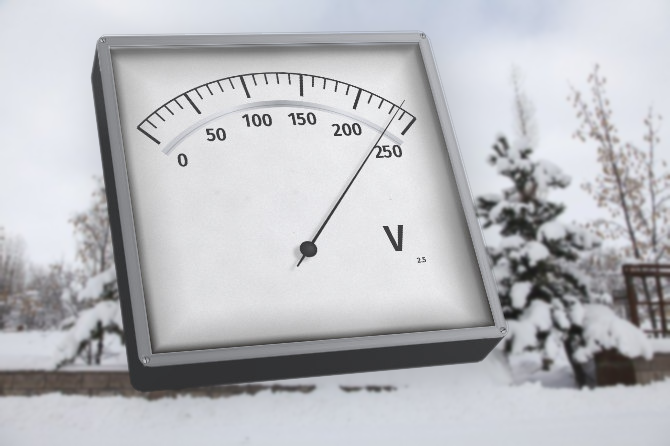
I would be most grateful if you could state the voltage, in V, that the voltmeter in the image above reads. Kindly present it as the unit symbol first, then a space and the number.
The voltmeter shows V 235
